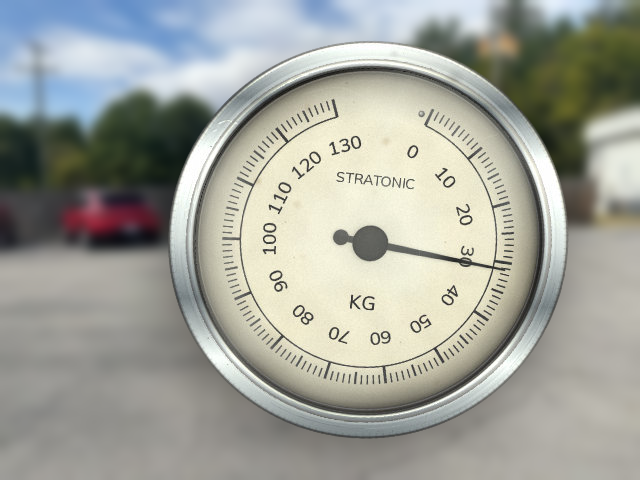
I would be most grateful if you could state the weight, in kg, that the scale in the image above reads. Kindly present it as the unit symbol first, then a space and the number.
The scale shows kg 31
